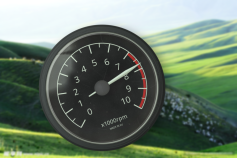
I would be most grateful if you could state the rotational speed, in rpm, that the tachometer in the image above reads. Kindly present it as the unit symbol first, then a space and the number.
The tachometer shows rpm 7750
